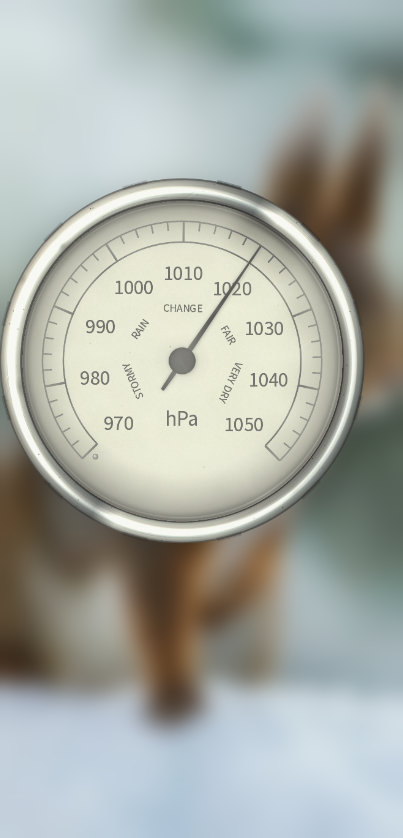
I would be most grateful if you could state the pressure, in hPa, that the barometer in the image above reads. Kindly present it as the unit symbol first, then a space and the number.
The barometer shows hPa 1020
